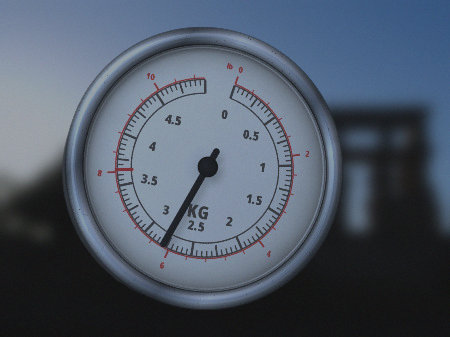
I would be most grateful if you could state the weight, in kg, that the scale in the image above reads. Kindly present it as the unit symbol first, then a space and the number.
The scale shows kg 2.8
